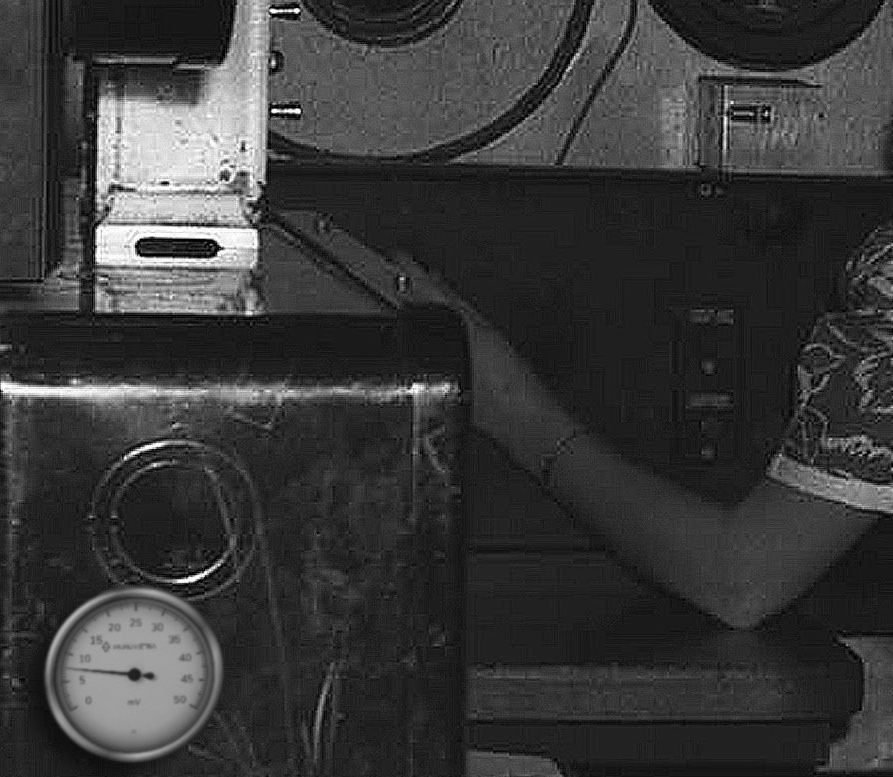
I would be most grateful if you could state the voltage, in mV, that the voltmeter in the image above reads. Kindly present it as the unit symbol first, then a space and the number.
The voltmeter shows mV 7.5
